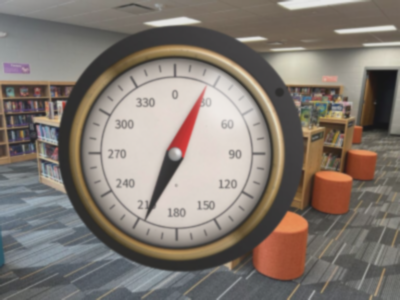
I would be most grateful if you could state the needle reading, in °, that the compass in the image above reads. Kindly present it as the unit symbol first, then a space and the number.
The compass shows ° 25
